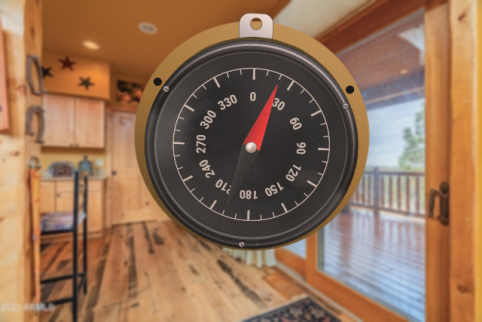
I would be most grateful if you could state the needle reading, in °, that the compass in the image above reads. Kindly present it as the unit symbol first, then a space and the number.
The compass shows ° 20
